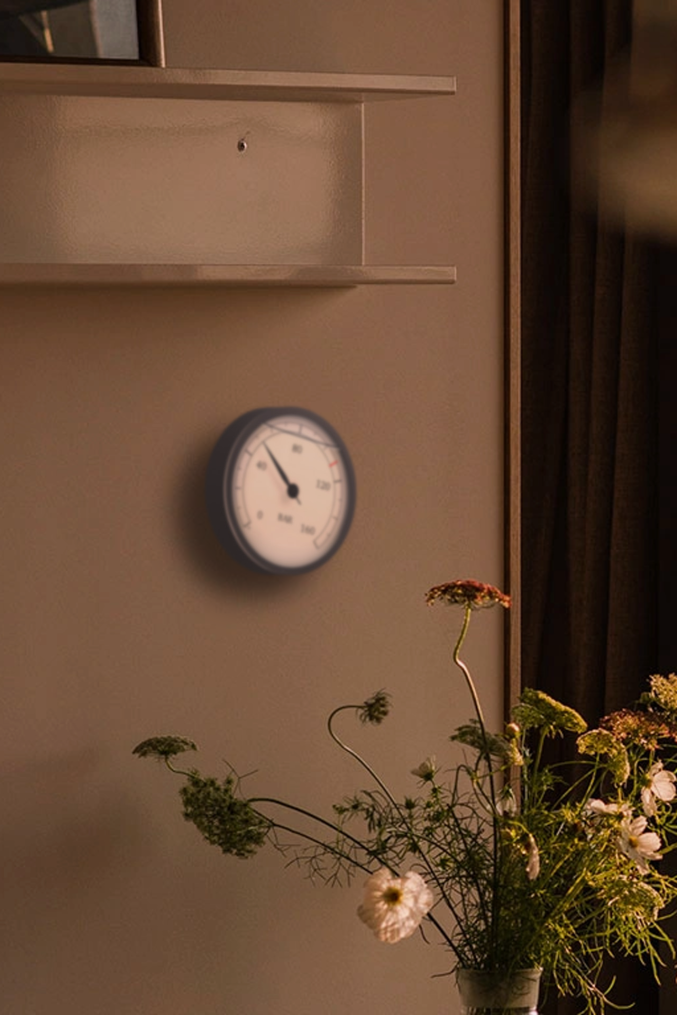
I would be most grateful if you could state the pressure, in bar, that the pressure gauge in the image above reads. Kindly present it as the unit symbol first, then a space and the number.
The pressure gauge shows bar 50
